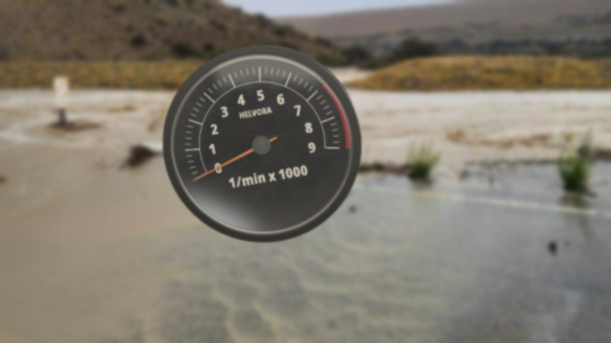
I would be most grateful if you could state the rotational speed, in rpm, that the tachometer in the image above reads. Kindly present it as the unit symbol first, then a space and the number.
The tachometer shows rpm 0
